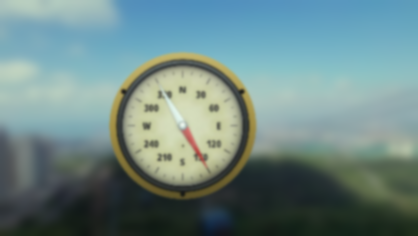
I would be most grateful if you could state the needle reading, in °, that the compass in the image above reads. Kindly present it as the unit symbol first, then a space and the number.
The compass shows ° 150
